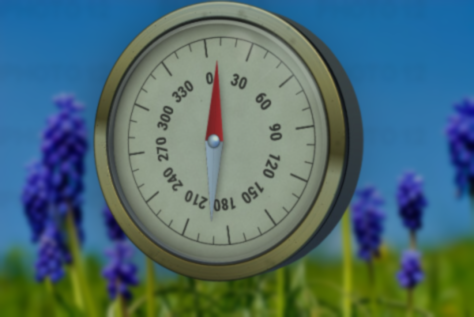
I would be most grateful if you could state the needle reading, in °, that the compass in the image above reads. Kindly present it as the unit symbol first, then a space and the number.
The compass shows ° 10
